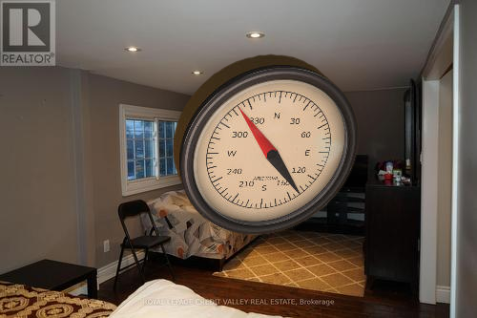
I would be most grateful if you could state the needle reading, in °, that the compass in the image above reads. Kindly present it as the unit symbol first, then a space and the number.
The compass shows ° 320
